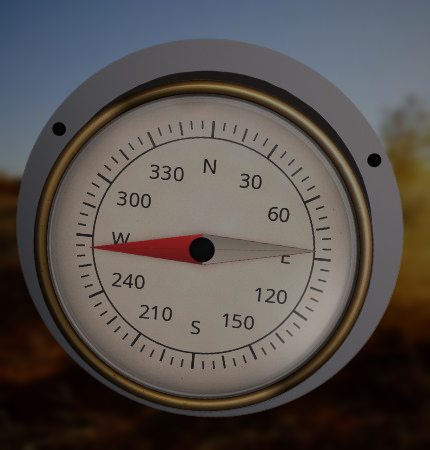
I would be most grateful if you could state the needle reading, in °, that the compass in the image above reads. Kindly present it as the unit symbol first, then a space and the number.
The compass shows ° 265
